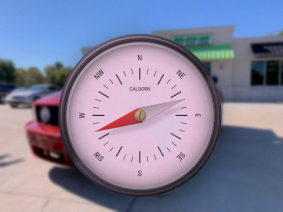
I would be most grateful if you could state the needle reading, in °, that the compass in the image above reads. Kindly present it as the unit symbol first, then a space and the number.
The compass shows ° 250
